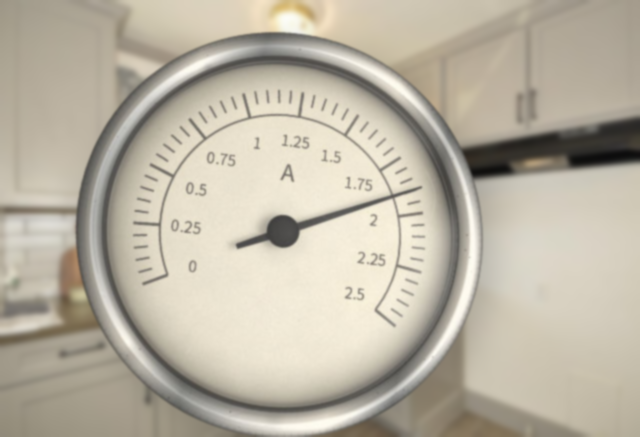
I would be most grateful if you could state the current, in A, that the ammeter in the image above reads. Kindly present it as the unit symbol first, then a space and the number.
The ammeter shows A 1.9
